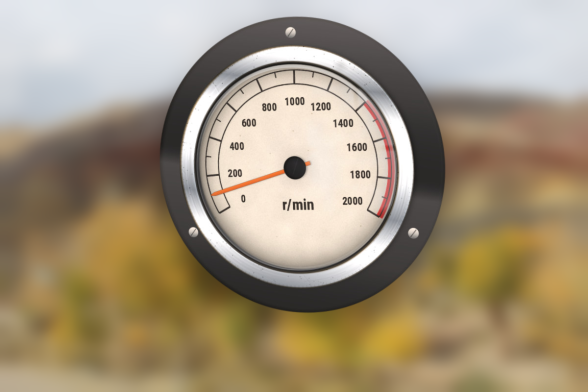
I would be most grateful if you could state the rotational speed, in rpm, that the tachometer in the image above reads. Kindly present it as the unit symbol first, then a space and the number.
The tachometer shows rpm 100
